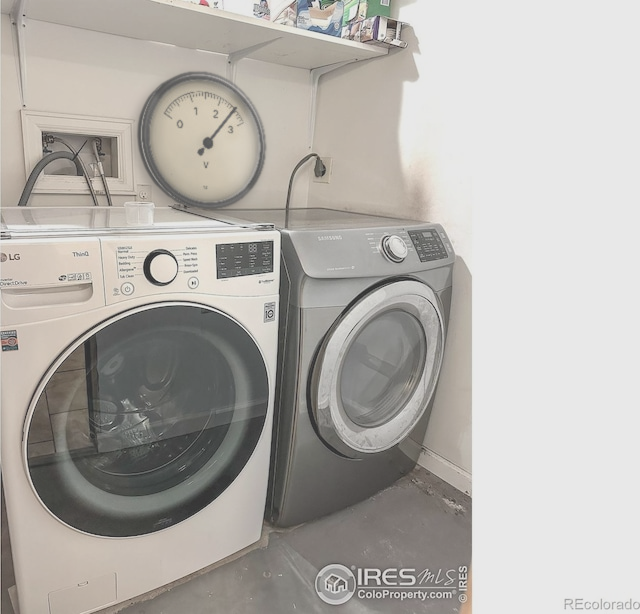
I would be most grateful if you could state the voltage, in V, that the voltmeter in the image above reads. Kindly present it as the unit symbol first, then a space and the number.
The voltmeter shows V 2.5
